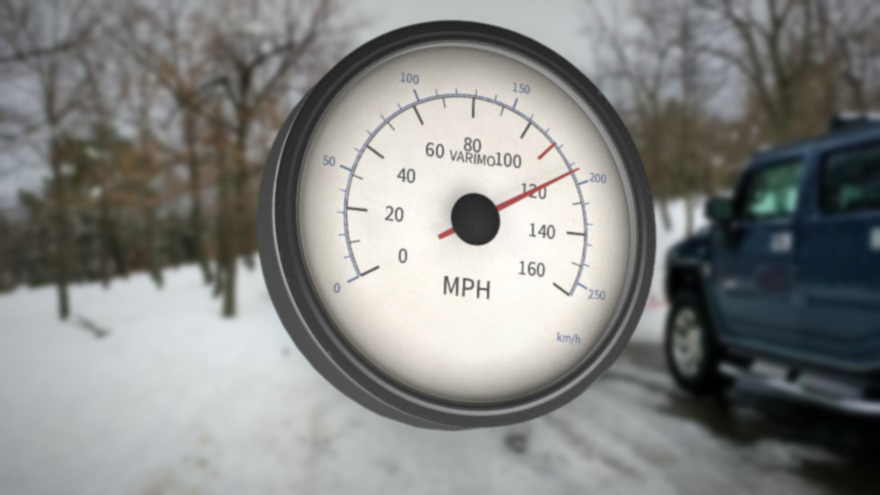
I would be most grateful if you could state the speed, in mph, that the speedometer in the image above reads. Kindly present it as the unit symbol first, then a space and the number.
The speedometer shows mph 120
